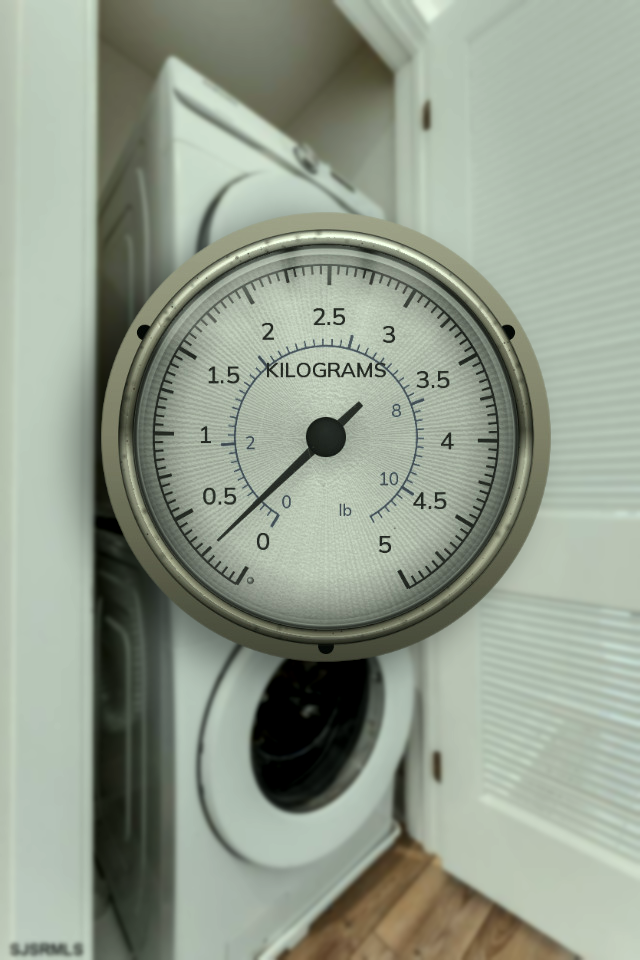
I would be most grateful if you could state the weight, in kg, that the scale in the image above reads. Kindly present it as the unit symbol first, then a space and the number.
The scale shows kg 0.25
